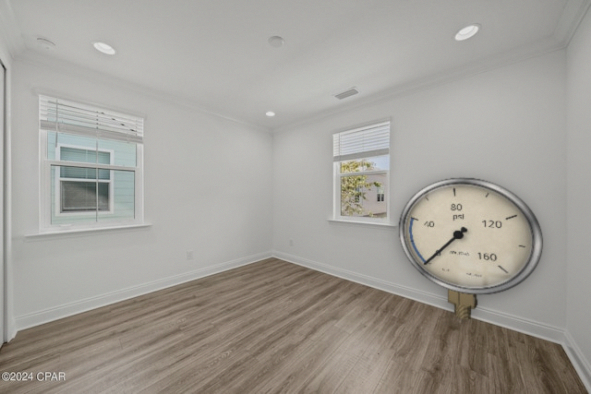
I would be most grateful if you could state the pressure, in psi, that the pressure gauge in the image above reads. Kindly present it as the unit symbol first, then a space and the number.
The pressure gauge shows psi 0
